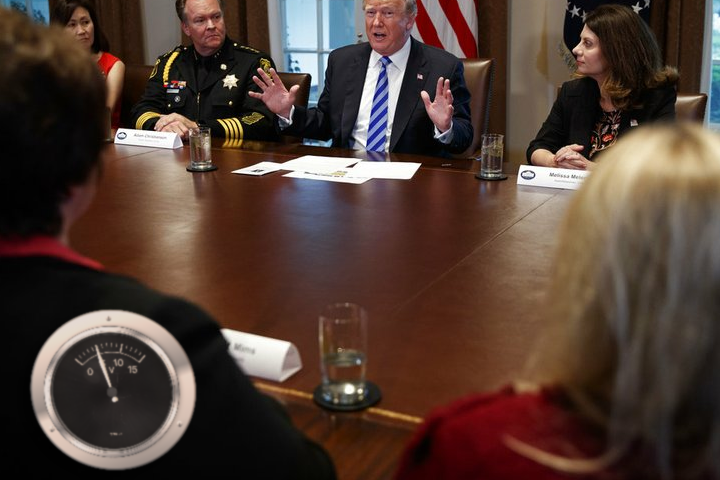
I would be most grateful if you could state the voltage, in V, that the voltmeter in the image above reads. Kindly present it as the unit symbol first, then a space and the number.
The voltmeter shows V 5
